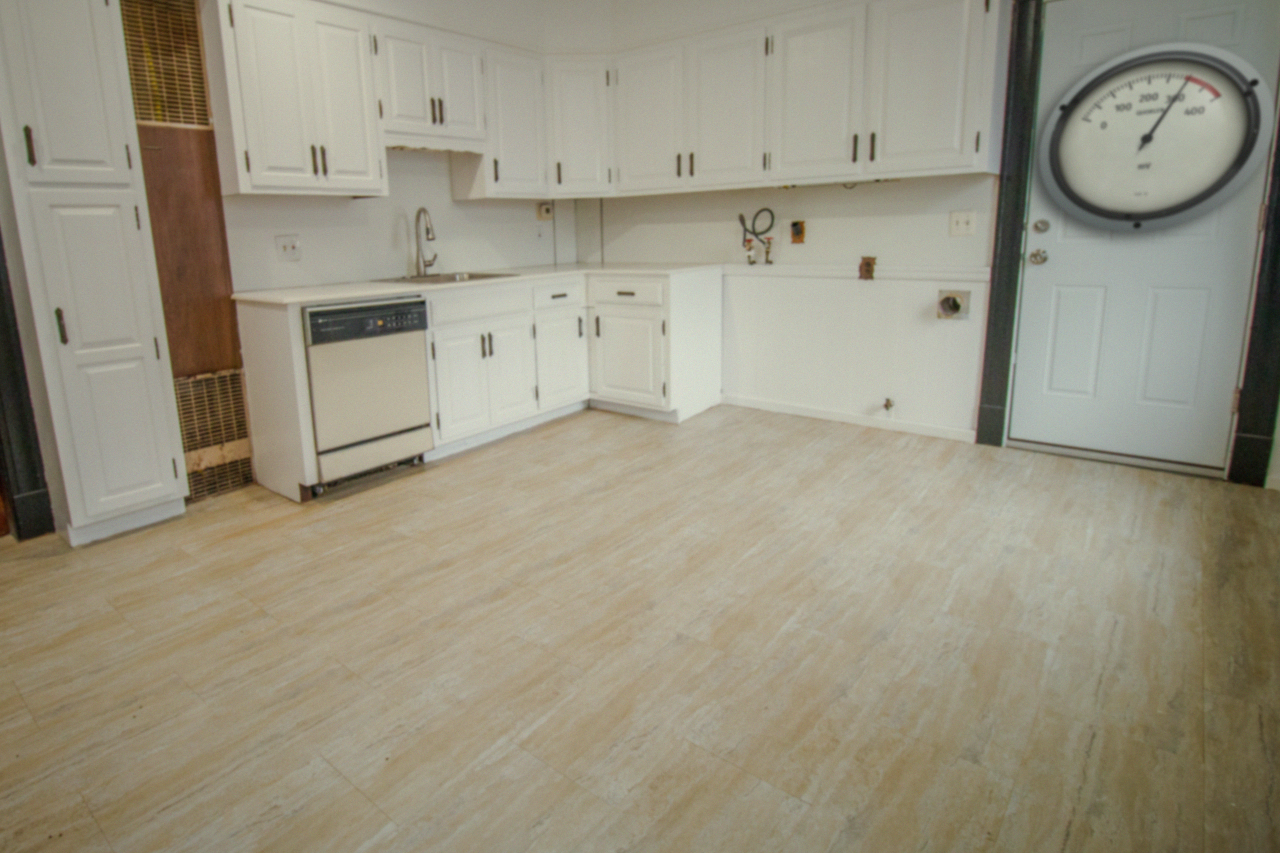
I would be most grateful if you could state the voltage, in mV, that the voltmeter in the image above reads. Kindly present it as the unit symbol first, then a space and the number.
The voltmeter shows mV 300
